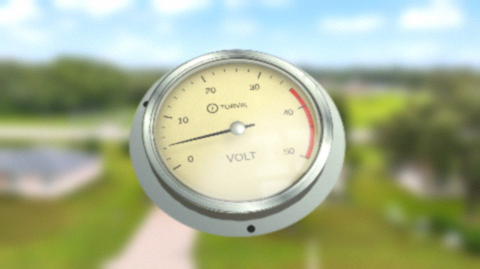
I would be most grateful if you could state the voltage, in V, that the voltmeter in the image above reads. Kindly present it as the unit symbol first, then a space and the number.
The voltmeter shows V 4
